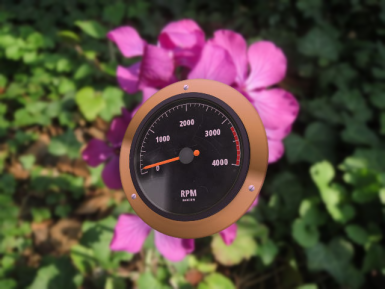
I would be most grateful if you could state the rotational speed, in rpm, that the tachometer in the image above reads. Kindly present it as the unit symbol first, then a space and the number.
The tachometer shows rpm 100
